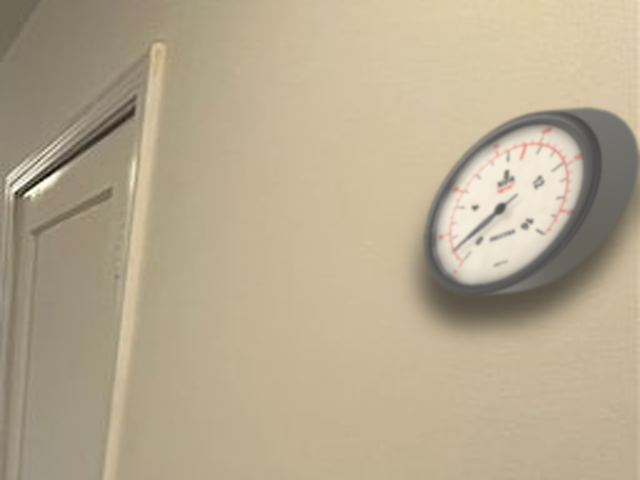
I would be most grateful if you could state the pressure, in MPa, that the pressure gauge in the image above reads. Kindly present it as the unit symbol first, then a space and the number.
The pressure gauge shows MPa 1
